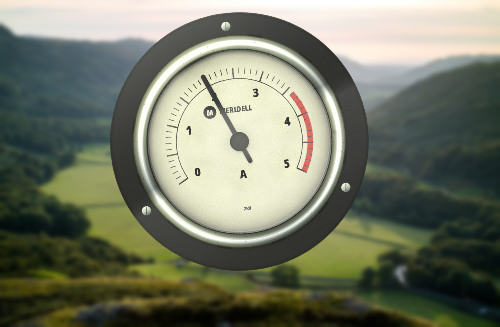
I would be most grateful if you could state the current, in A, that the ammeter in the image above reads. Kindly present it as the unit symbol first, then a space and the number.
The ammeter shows A 2
